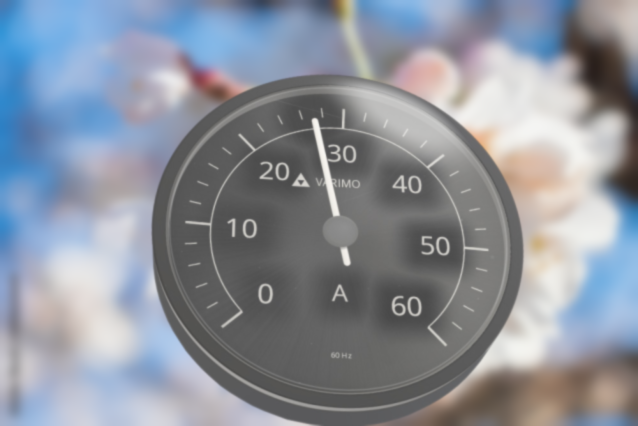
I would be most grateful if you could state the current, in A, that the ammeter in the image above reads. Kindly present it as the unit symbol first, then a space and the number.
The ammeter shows A 27
